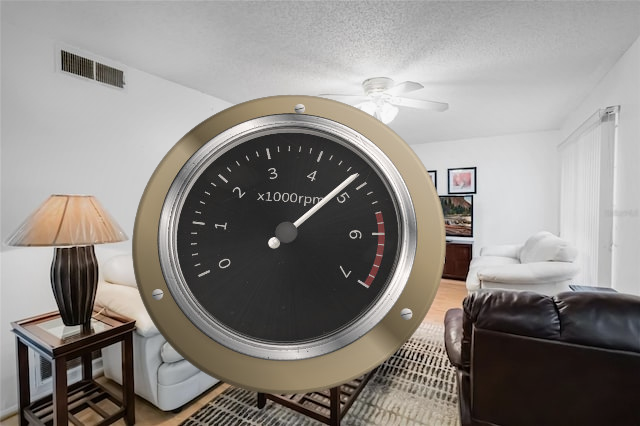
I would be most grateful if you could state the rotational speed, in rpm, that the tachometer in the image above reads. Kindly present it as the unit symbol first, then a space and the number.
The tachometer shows rpm 4800
